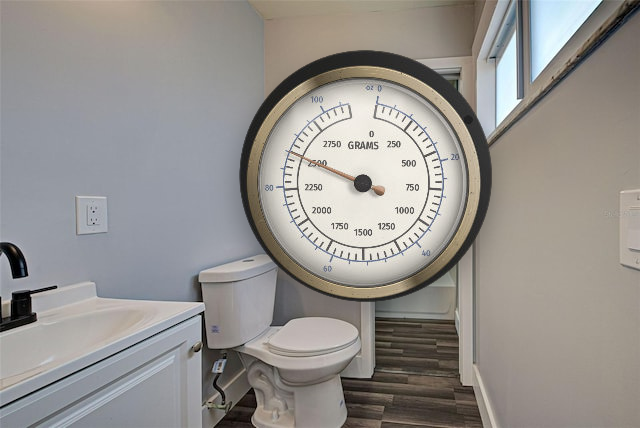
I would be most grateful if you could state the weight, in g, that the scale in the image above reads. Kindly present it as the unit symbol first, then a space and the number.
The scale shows g 2500
